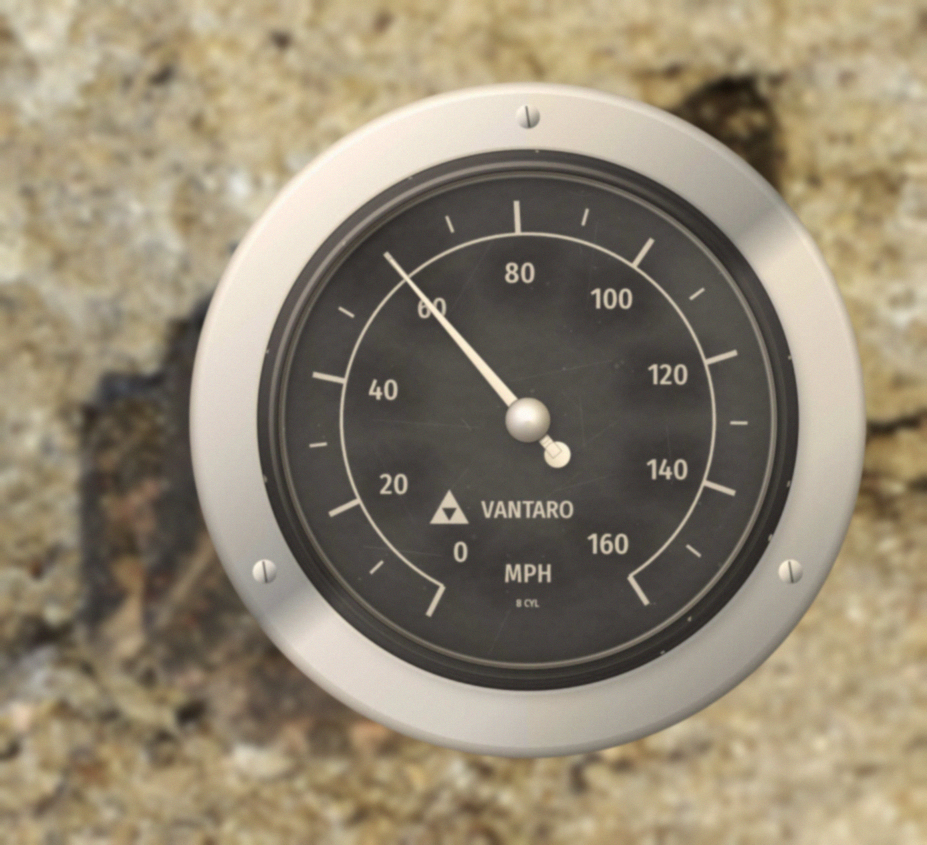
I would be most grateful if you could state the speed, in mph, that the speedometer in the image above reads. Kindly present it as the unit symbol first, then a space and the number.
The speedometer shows mph 60
